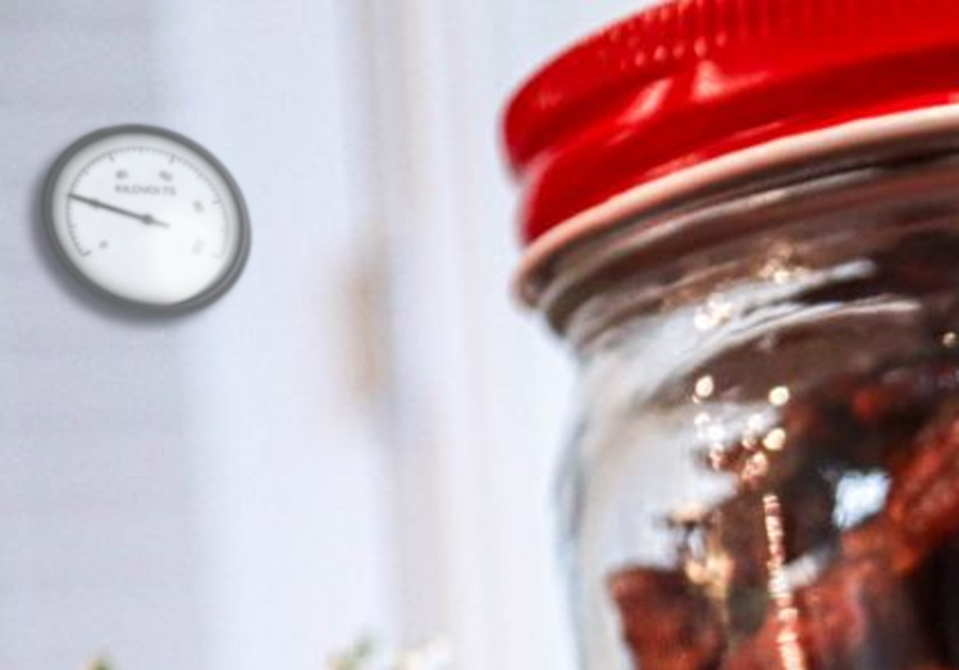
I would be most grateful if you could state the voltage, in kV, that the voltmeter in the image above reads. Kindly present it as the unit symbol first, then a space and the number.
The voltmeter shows kV 20
